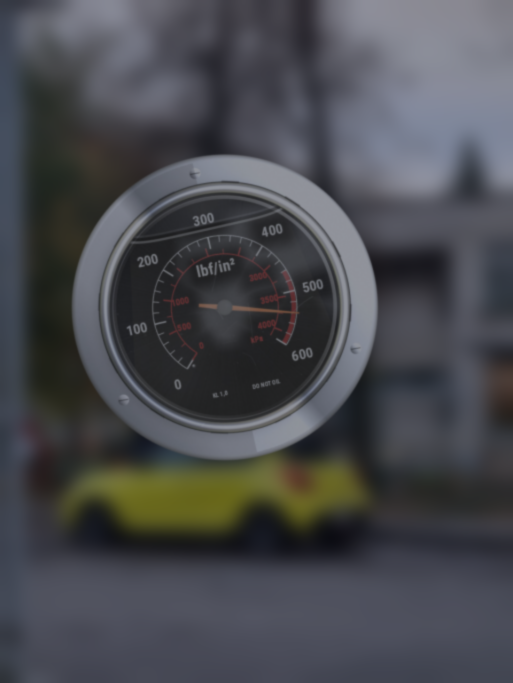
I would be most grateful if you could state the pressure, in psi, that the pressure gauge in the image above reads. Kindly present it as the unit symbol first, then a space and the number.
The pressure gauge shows psi 540
